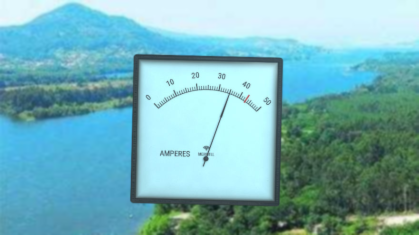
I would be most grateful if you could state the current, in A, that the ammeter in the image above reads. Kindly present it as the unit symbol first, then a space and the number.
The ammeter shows A 35
